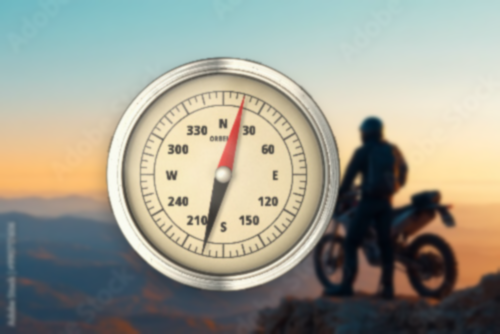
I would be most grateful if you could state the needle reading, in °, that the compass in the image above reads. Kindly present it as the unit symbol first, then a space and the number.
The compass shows ° 15
